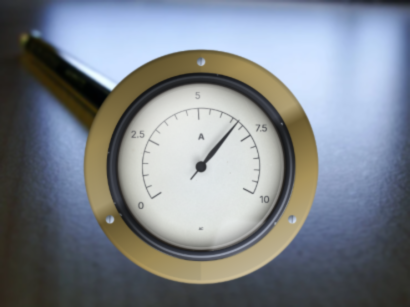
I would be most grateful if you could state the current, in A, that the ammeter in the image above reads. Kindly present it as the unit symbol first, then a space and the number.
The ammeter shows A 6.75
